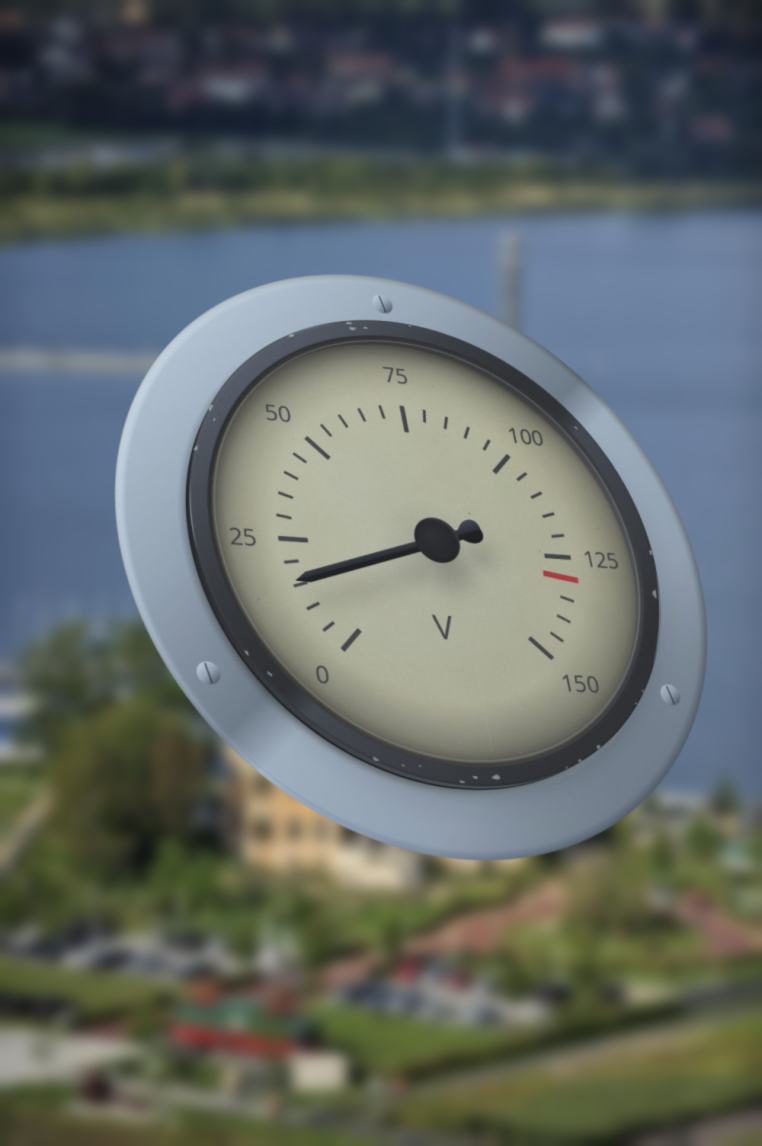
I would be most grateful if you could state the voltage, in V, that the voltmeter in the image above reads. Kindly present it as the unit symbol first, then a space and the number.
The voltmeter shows V 15
